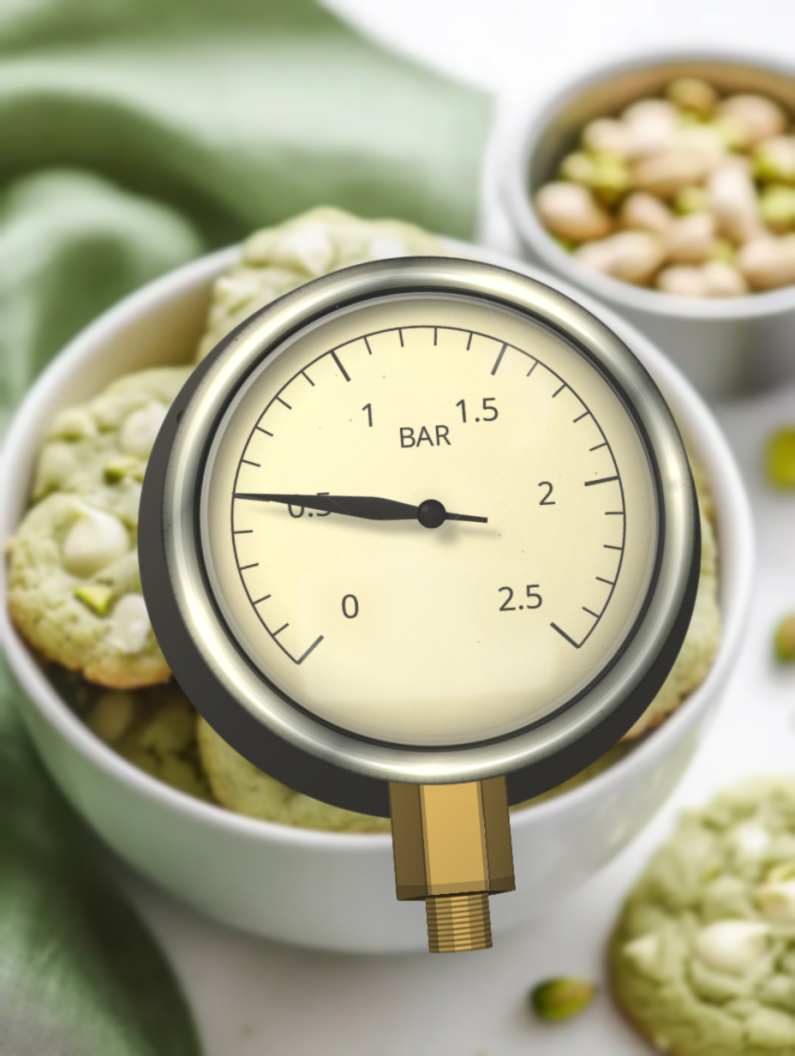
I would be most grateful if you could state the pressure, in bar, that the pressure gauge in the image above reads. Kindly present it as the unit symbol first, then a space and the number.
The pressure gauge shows bar 0.5
